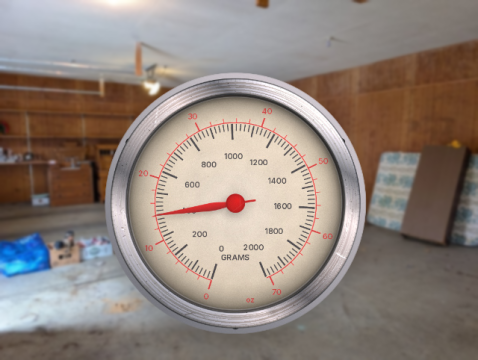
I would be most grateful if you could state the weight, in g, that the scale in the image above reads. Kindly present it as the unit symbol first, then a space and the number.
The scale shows g 400
